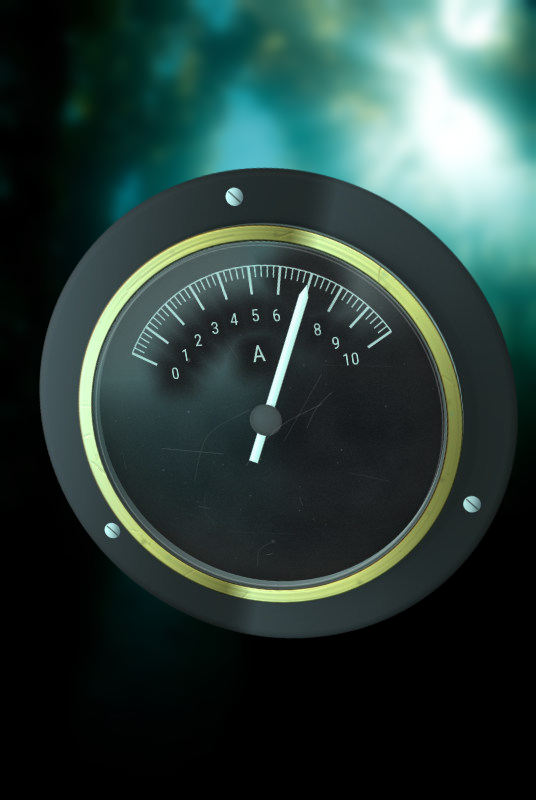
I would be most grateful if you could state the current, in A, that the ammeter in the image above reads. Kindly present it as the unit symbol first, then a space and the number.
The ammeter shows A 7
